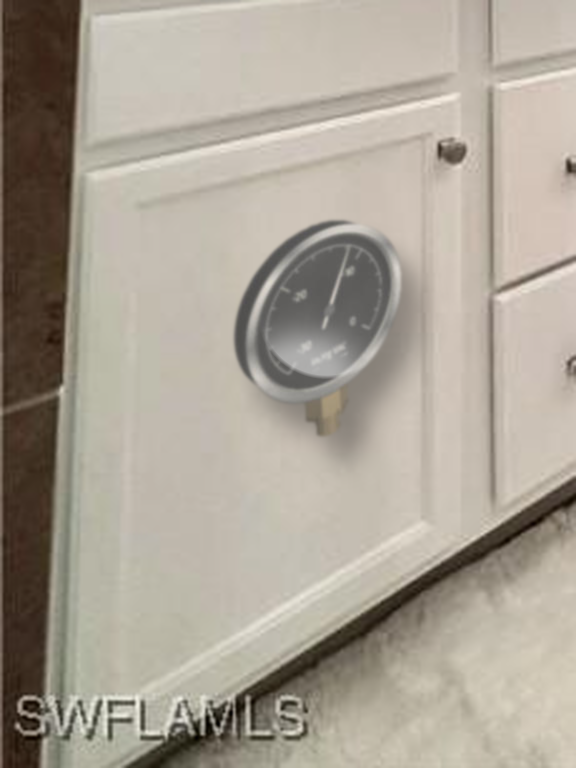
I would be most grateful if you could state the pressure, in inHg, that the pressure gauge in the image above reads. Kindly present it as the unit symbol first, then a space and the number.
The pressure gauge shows inHg -12
